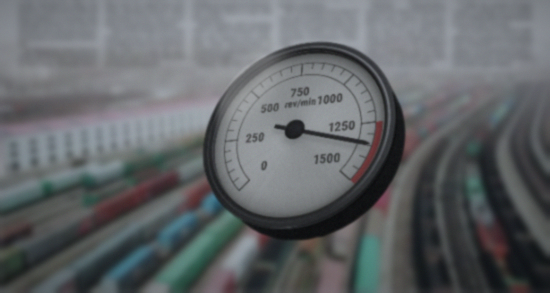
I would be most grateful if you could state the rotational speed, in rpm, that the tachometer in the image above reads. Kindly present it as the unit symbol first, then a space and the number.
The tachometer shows rpm 1350
